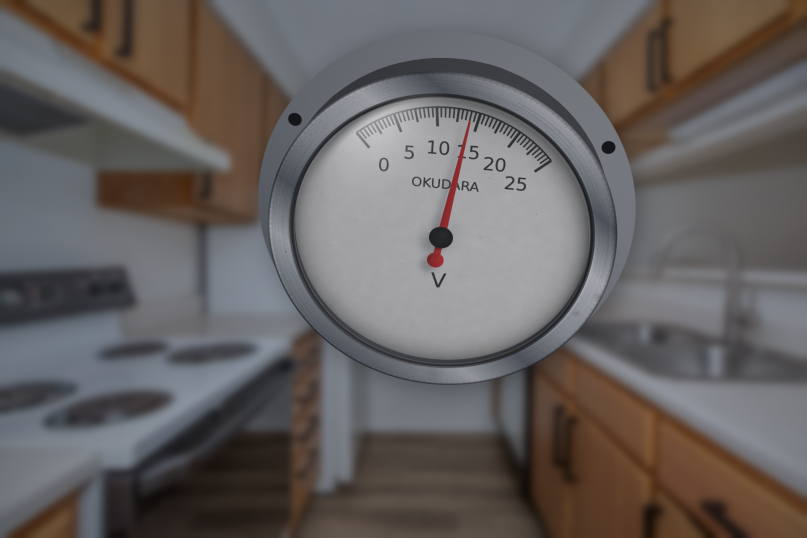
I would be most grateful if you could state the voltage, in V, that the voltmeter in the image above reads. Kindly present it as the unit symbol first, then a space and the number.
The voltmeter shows V 14
